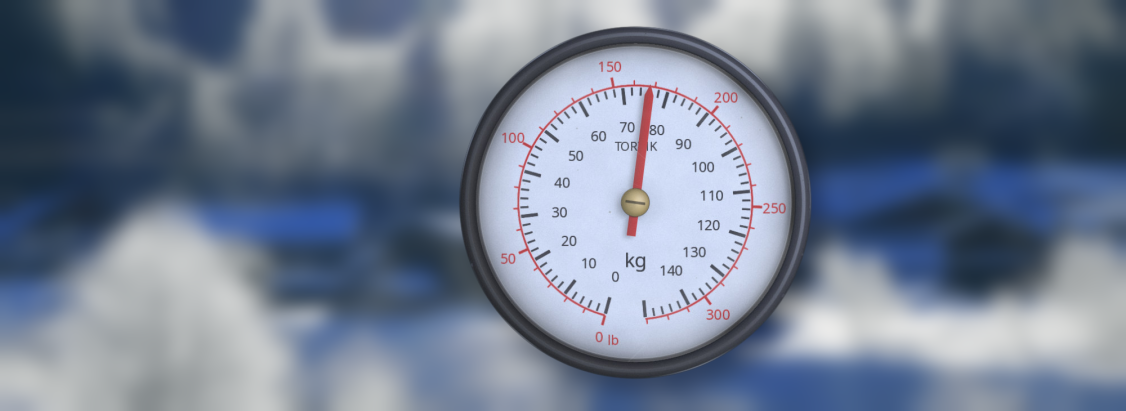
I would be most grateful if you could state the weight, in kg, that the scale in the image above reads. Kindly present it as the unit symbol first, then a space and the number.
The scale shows kg 76
